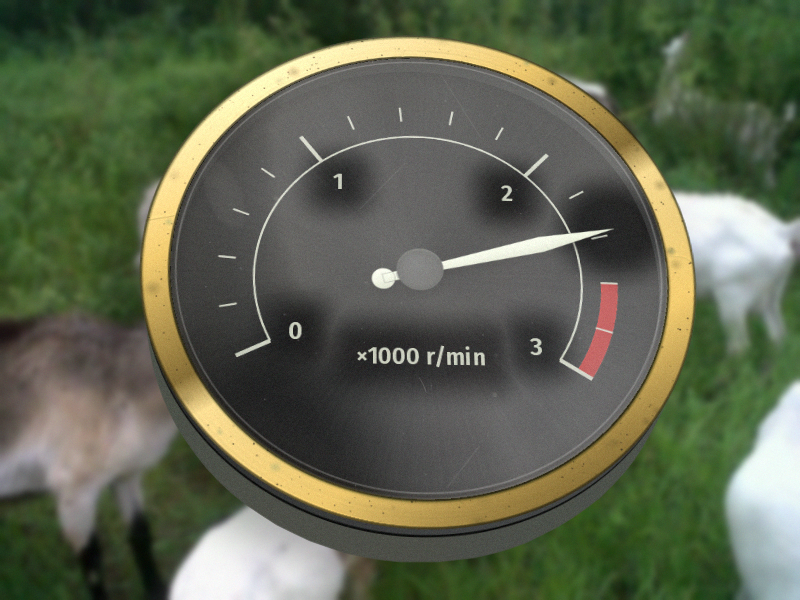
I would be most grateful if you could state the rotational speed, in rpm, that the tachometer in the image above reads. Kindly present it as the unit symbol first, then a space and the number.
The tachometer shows rpm 2400
